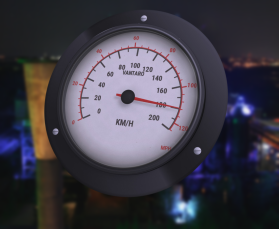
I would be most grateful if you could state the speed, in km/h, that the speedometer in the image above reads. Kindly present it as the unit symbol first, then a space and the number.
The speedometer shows km/h 180
